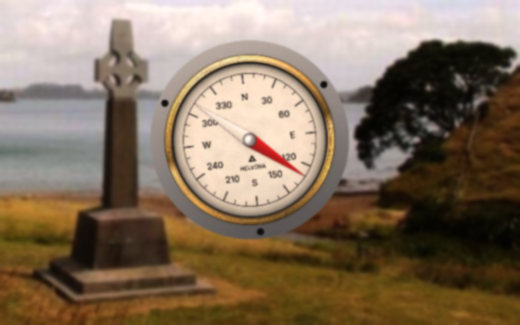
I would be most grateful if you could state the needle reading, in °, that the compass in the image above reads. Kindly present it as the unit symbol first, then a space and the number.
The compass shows ° 130
